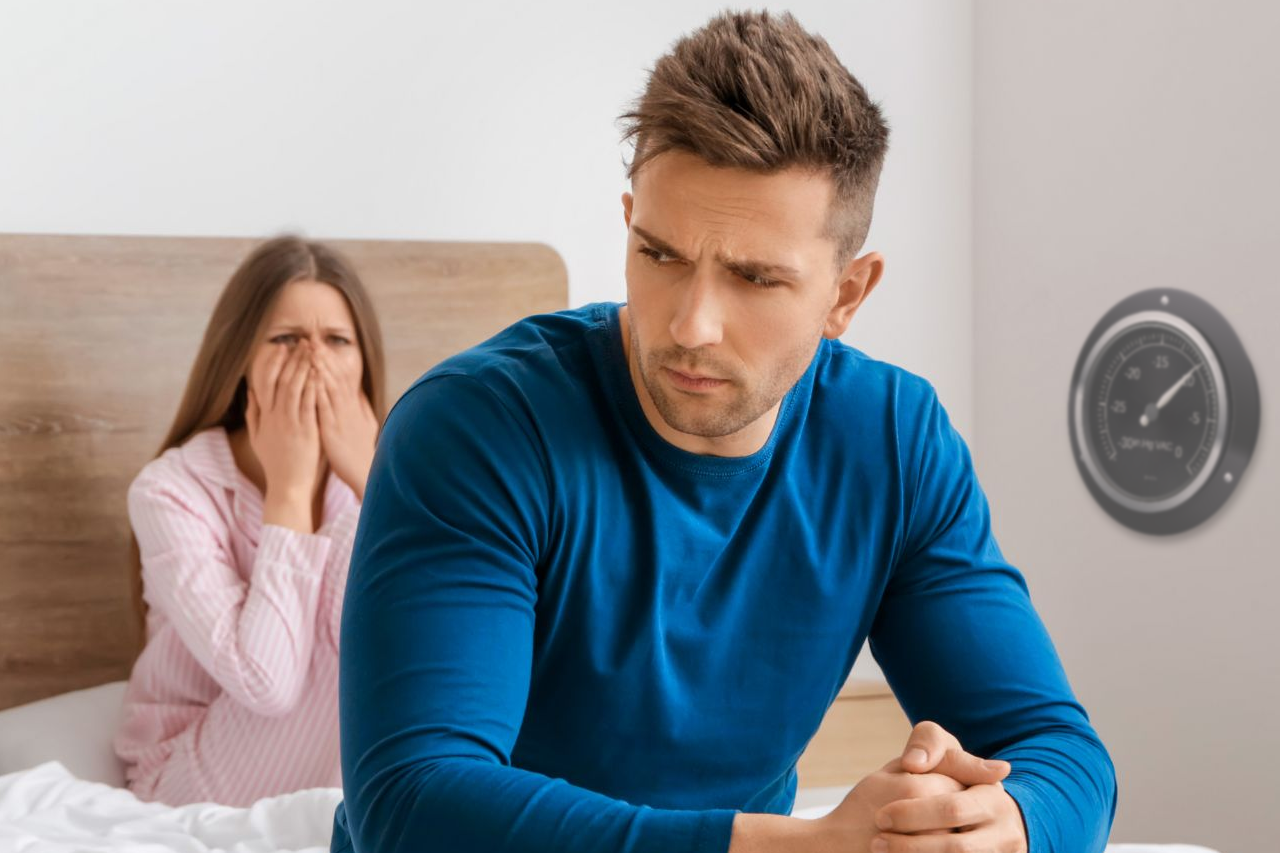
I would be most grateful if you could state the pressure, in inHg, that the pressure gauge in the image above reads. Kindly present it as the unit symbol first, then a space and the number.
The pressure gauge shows inHg -10
